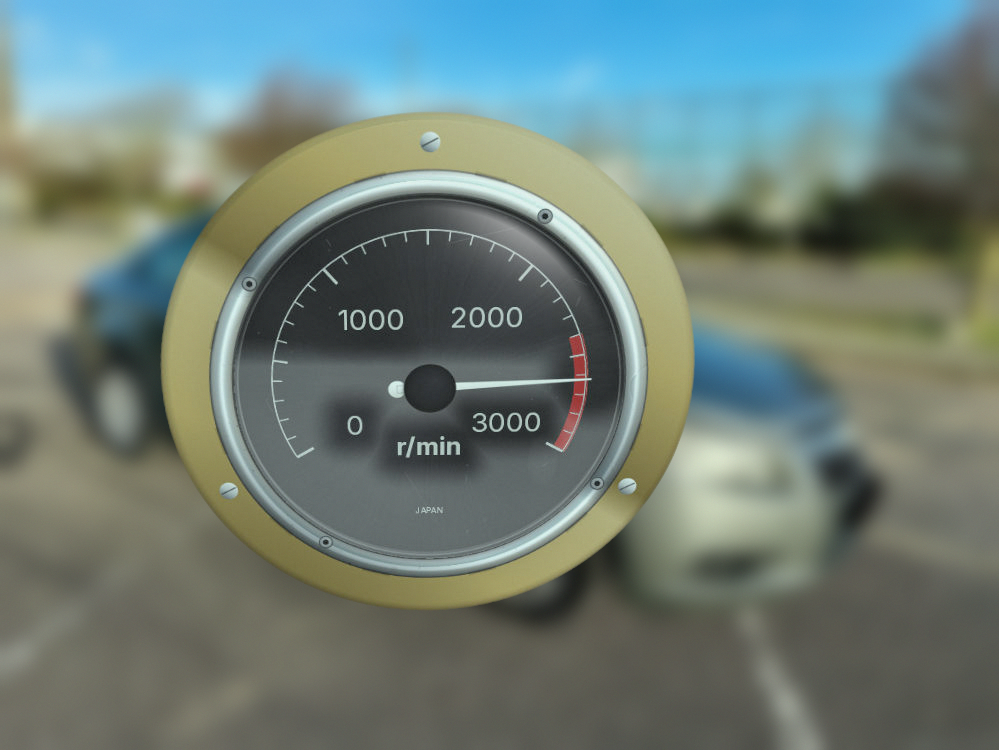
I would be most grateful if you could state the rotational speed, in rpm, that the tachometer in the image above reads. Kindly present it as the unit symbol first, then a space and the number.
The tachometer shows rpm 2600
